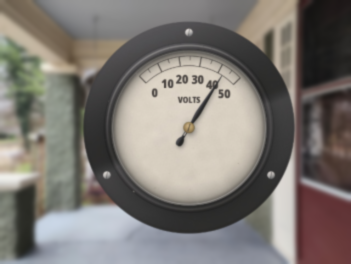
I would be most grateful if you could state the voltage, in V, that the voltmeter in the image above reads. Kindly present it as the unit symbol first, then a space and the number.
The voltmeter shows V 42.5
